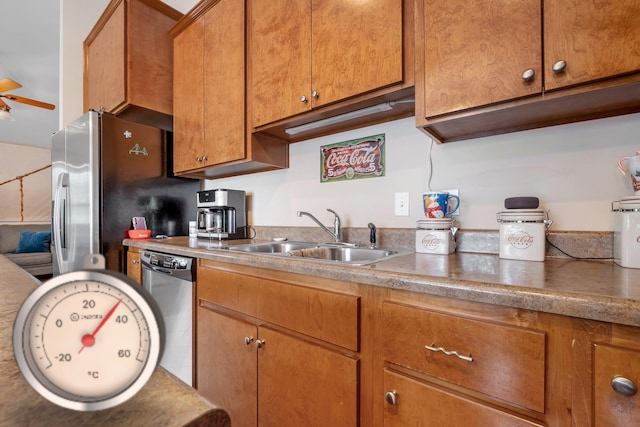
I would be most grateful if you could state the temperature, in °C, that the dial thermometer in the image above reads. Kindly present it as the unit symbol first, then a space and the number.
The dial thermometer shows °C 34
